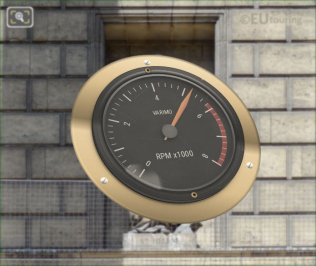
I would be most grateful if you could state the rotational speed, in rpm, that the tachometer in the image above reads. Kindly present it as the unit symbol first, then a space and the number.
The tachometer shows rpm 5200
